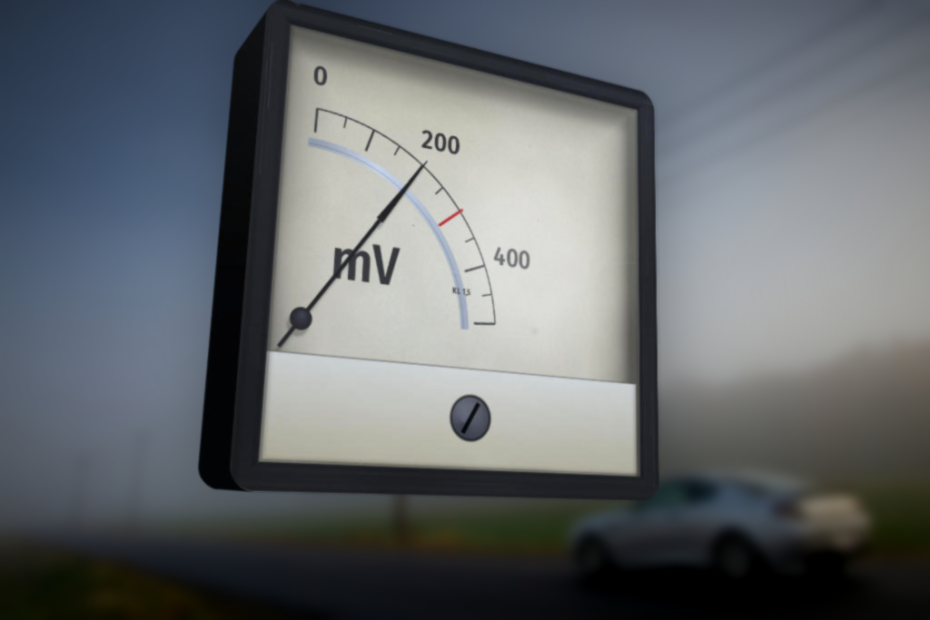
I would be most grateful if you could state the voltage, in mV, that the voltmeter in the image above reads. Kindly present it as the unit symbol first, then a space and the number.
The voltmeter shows mV 200
